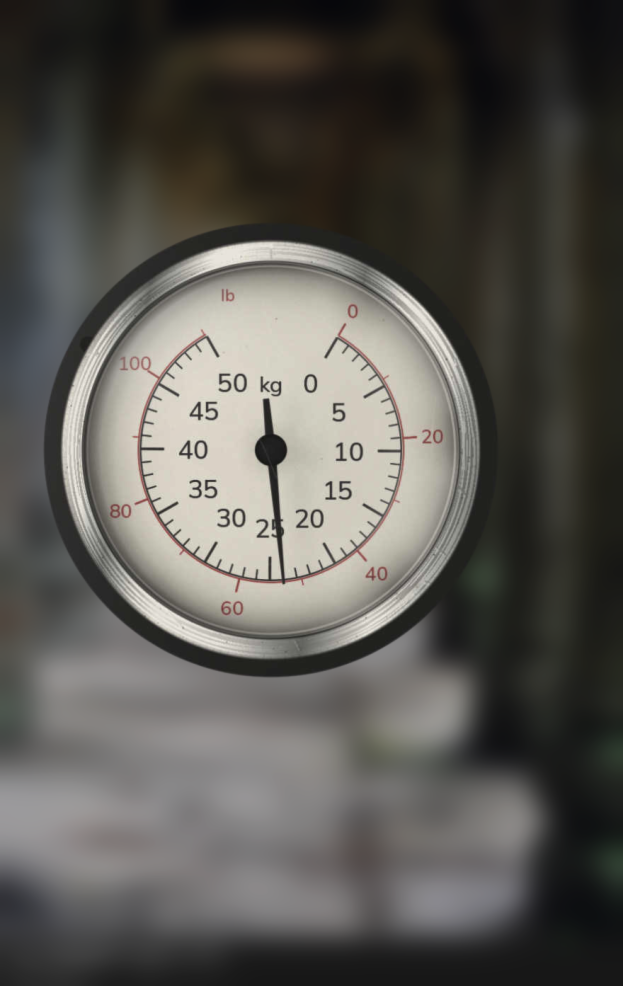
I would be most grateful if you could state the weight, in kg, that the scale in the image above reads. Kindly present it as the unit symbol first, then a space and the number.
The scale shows kg 24
